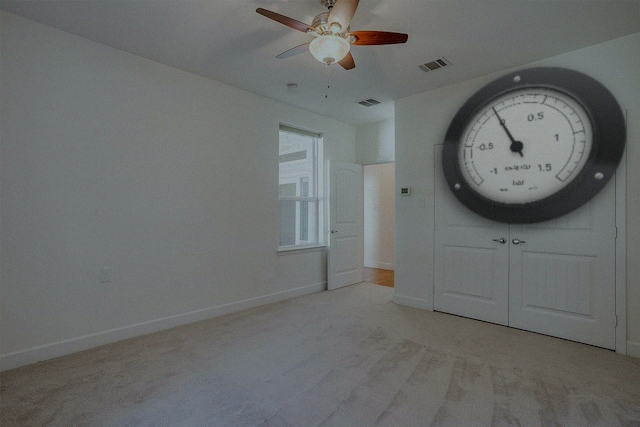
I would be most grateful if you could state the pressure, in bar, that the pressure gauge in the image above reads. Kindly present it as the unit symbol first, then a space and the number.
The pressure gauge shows bar 0
